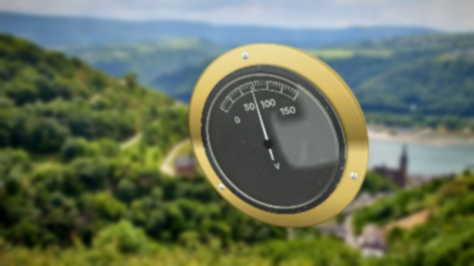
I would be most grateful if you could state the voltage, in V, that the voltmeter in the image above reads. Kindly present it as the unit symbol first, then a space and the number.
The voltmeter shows V 75
